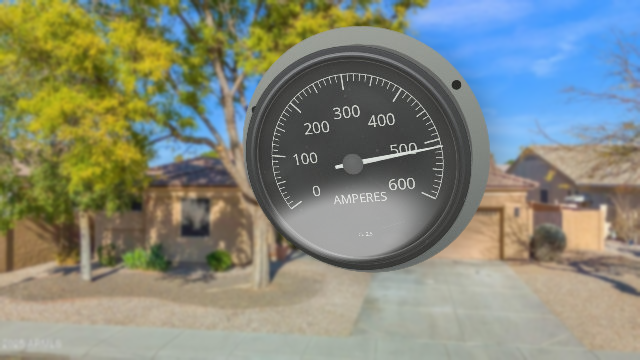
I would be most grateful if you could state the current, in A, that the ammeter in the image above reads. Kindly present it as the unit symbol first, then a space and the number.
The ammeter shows A 510
